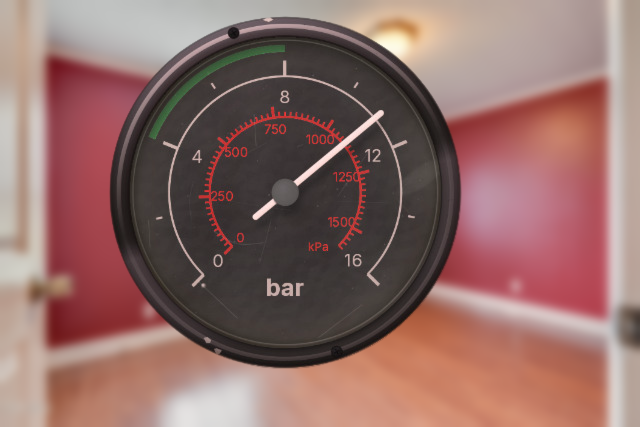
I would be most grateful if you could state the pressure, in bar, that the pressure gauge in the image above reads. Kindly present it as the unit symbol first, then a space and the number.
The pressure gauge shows bar 11
